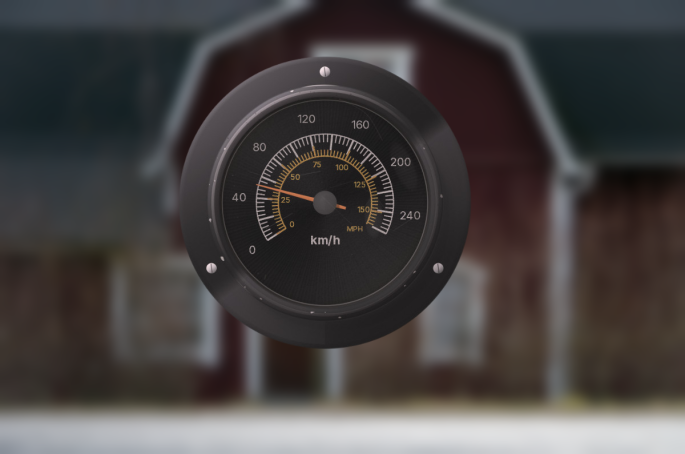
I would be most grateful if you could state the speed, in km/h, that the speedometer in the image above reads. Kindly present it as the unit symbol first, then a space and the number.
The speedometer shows km/h 52
